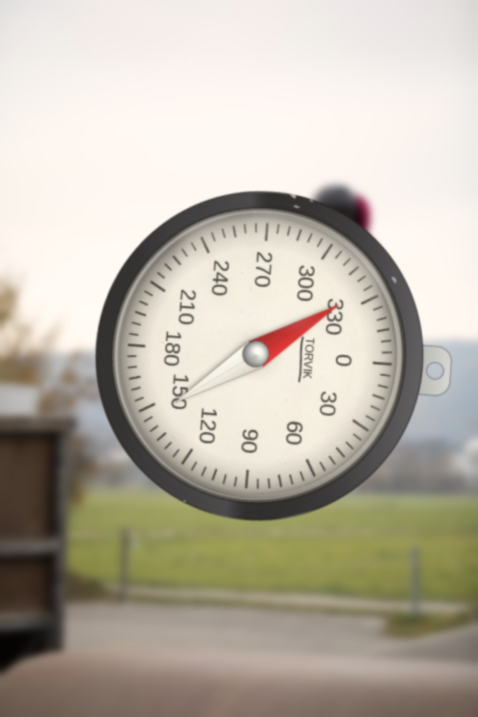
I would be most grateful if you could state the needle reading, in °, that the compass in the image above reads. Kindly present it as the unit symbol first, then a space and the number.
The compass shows ° 325
